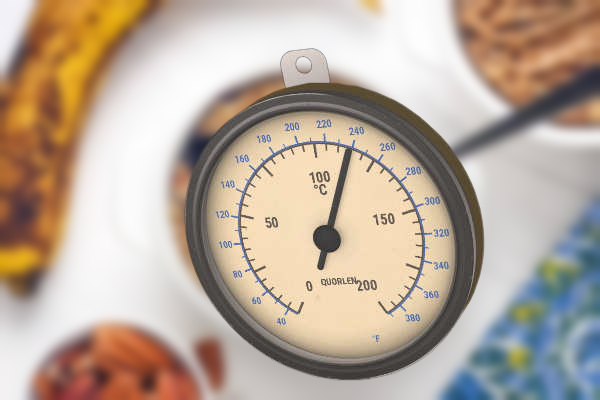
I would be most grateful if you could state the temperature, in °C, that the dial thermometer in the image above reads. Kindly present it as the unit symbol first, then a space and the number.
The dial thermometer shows °C 115
